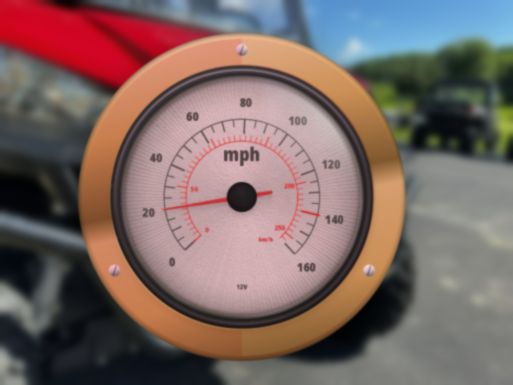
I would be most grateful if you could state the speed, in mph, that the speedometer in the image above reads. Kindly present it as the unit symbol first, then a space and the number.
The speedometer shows mph 20
